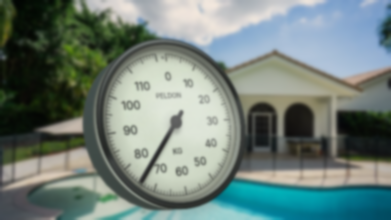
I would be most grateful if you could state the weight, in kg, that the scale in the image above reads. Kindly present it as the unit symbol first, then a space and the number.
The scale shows kg 75
